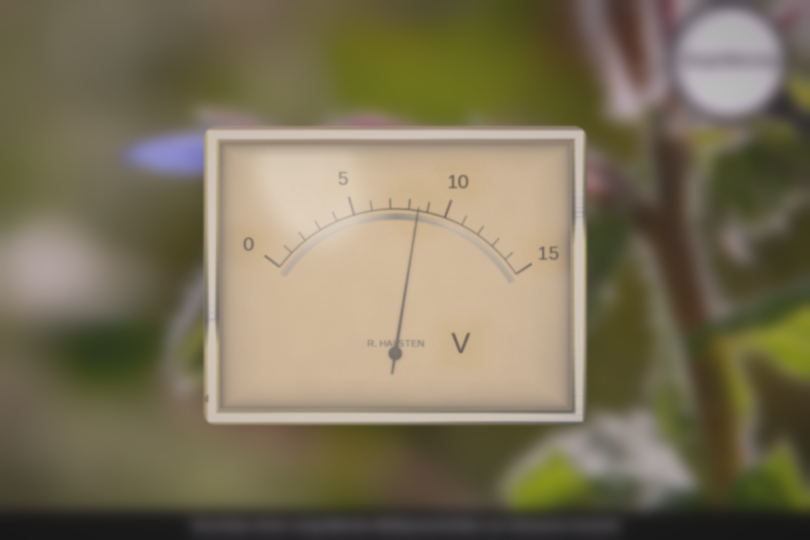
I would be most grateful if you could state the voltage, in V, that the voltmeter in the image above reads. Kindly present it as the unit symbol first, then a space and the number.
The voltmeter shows V 8.5
